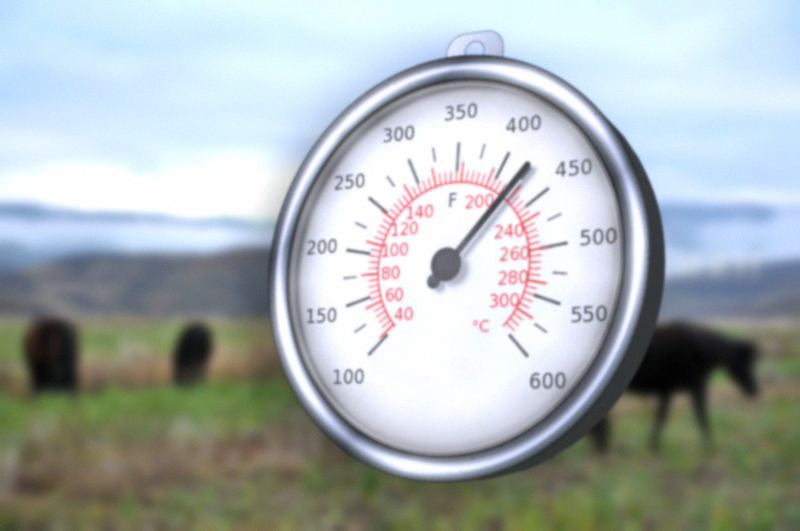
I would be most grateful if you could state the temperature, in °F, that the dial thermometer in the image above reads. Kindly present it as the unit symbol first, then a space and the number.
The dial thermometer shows °F 425
